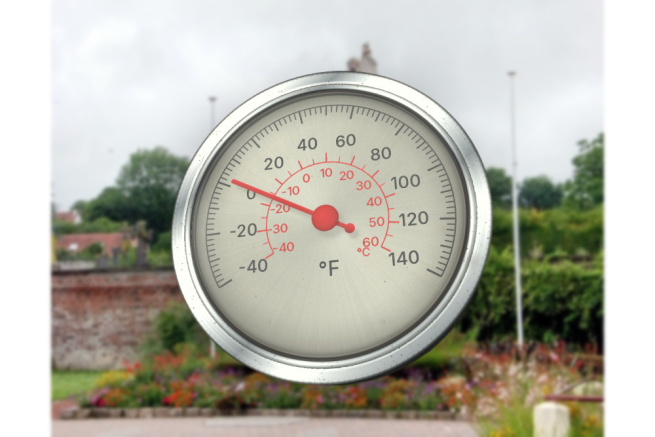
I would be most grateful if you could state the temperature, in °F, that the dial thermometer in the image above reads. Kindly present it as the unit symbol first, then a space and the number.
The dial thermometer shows °F 2
